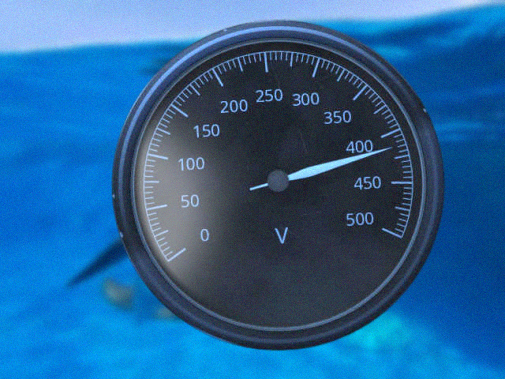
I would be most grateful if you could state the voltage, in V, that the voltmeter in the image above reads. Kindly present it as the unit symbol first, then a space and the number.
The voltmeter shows V 415
